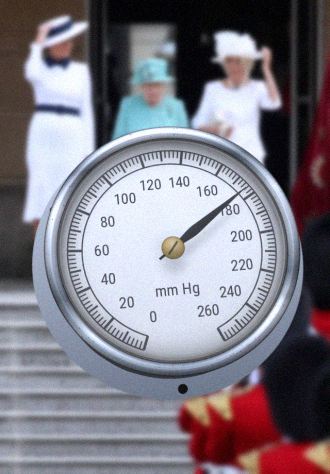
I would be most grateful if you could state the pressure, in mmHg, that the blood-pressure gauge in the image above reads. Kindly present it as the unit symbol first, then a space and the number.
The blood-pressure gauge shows mmHg 176
